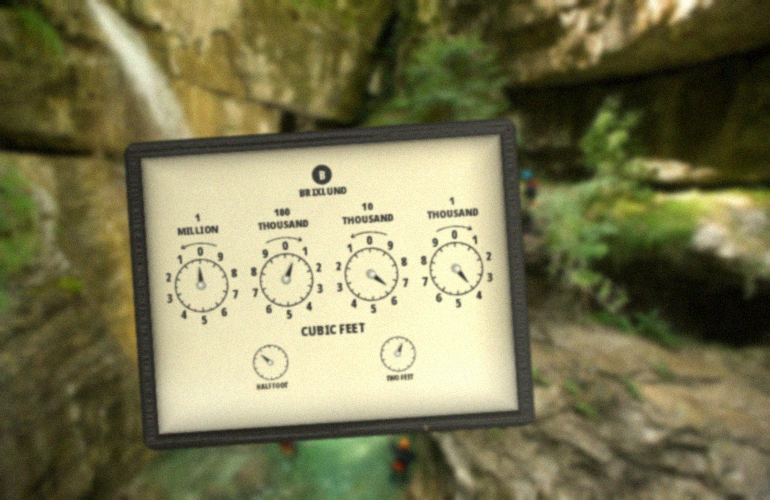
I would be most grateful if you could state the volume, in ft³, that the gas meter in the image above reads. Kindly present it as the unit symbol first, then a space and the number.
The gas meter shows ft³ 6400
